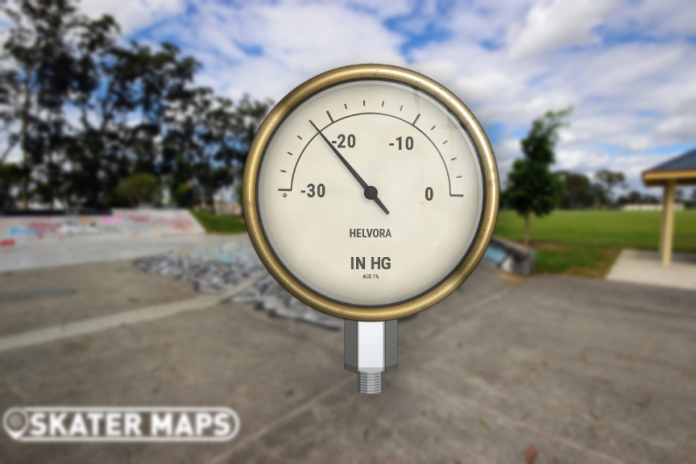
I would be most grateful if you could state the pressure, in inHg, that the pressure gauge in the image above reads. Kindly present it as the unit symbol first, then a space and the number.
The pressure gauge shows inHg -22
